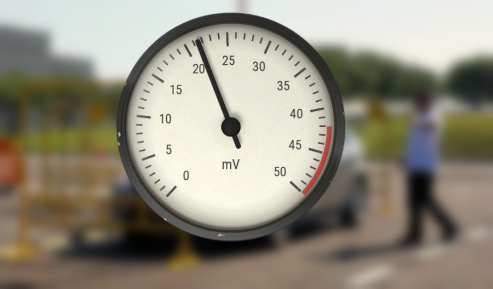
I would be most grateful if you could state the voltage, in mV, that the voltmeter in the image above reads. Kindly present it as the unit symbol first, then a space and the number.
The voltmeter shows mV 21.5
